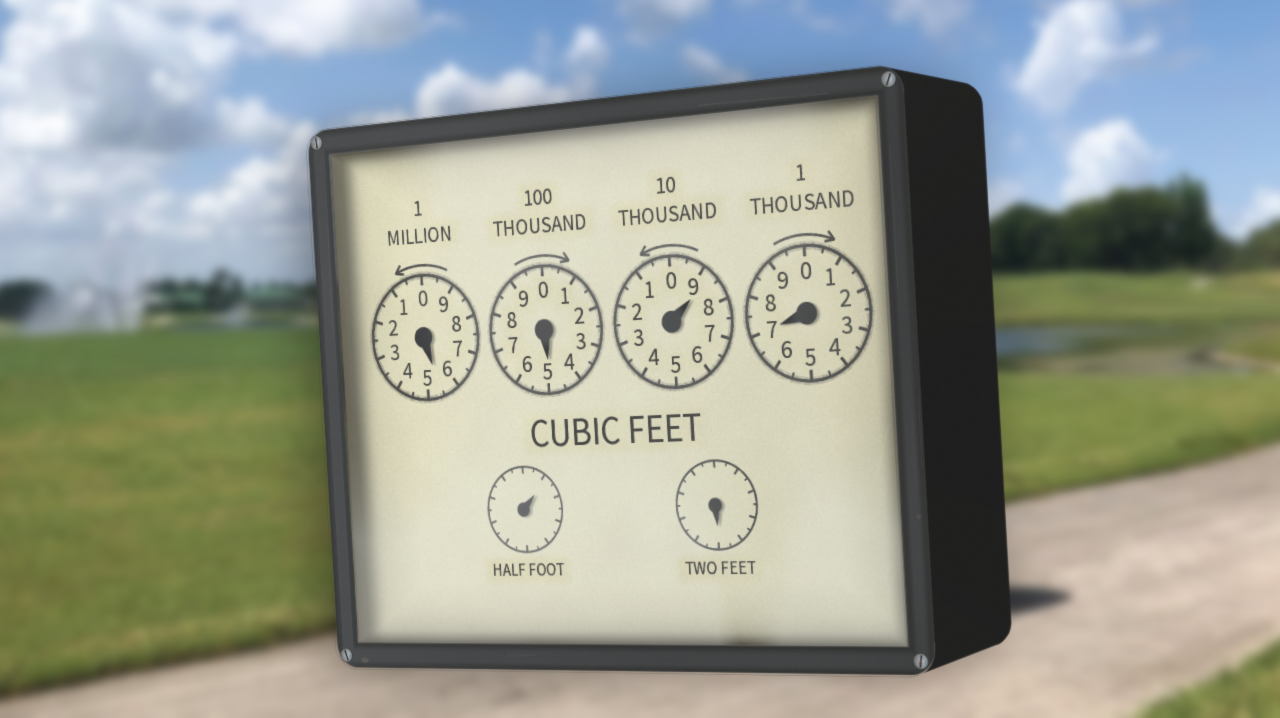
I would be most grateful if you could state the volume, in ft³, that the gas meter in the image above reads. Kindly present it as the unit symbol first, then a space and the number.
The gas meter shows ft³ 548700
